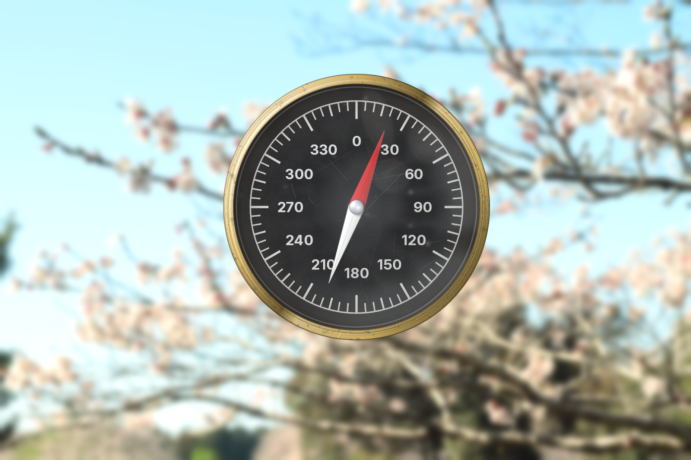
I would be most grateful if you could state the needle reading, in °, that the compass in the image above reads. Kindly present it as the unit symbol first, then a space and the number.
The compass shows ° 20
